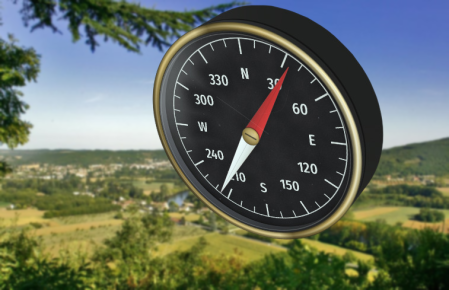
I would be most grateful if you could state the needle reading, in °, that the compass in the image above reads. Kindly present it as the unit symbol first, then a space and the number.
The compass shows ° 35
